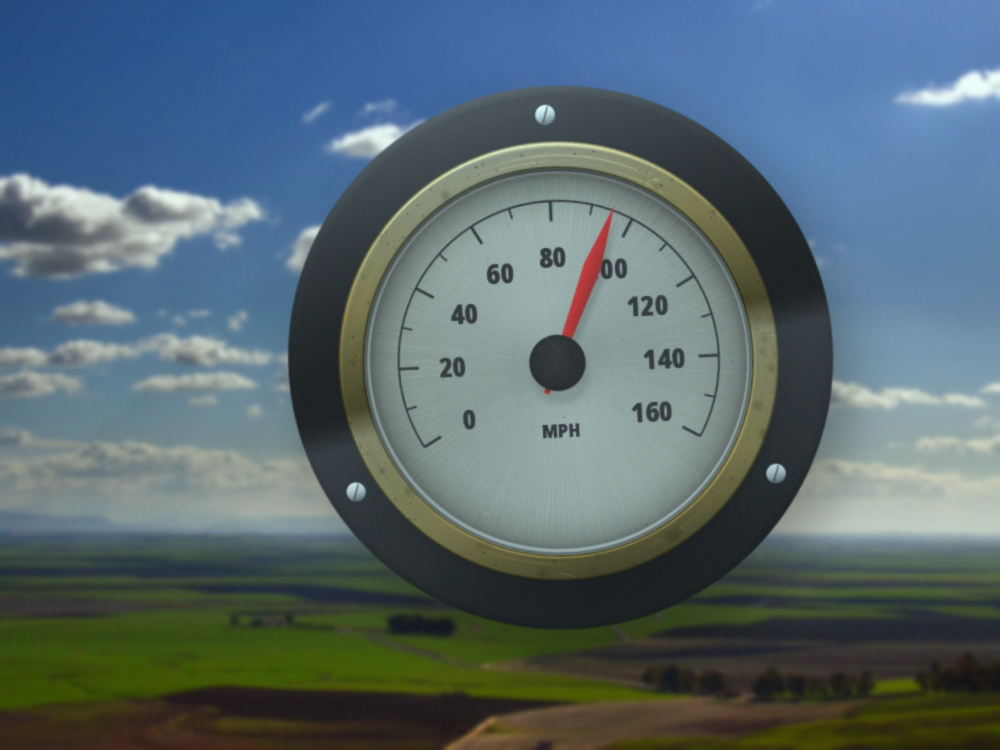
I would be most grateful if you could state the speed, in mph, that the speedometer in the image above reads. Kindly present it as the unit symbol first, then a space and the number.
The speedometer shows mph 95
